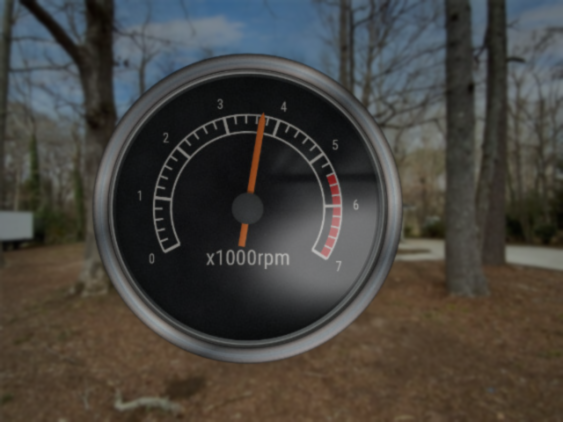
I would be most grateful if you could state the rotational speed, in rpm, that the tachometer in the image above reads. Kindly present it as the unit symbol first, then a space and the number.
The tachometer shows rpm 3700
